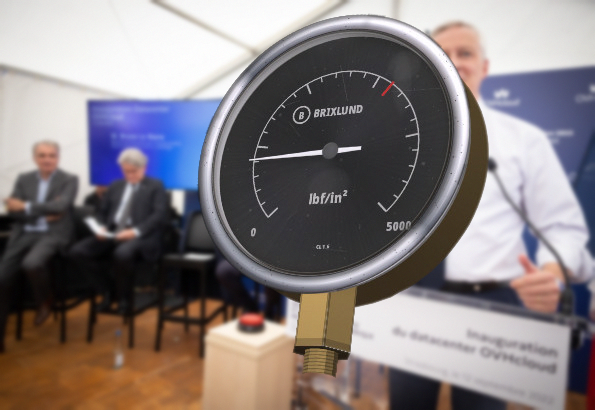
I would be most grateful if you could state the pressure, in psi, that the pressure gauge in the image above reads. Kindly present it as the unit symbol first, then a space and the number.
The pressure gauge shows psi 800
